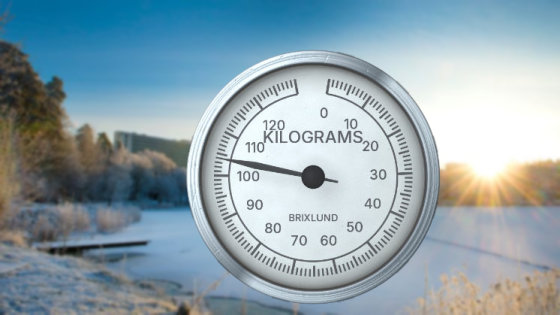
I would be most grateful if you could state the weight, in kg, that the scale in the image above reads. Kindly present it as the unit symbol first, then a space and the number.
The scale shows kg 104
